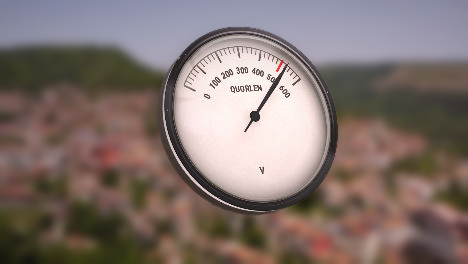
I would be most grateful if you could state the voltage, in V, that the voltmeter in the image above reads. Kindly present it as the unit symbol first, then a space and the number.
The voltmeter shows V 520
